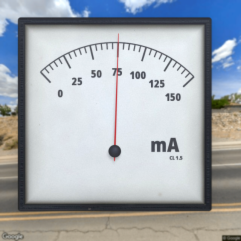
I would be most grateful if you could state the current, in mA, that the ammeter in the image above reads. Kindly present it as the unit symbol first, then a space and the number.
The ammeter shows mA 75
